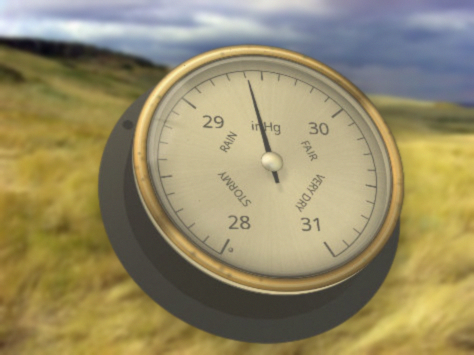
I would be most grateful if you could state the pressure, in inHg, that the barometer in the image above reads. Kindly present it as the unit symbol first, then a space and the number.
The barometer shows inHg 29.4
